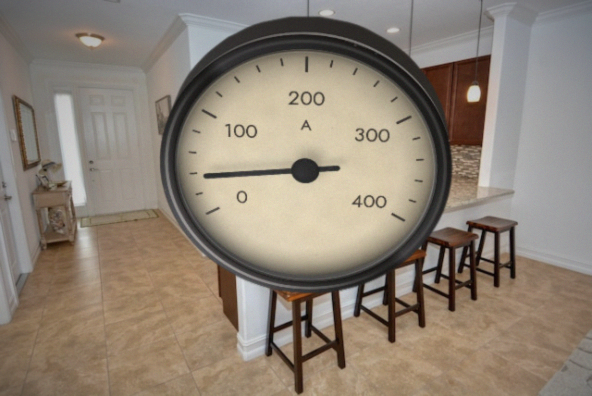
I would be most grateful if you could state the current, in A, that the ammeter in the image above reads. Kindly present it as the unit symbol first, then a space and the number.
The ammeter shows A 40
